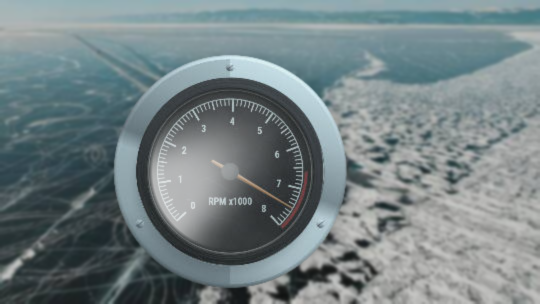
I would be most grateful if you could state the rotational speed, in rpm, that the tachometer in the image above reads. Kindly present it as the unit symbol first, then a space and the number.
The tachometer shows rpm 7500
